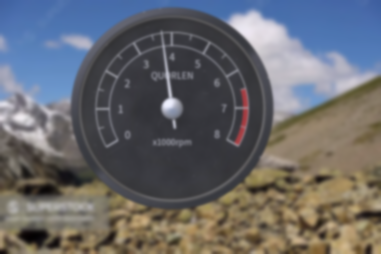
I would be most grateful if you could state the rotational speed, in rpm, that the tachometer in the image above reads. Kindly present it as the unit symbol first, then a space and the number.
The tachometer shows rpm 3750
